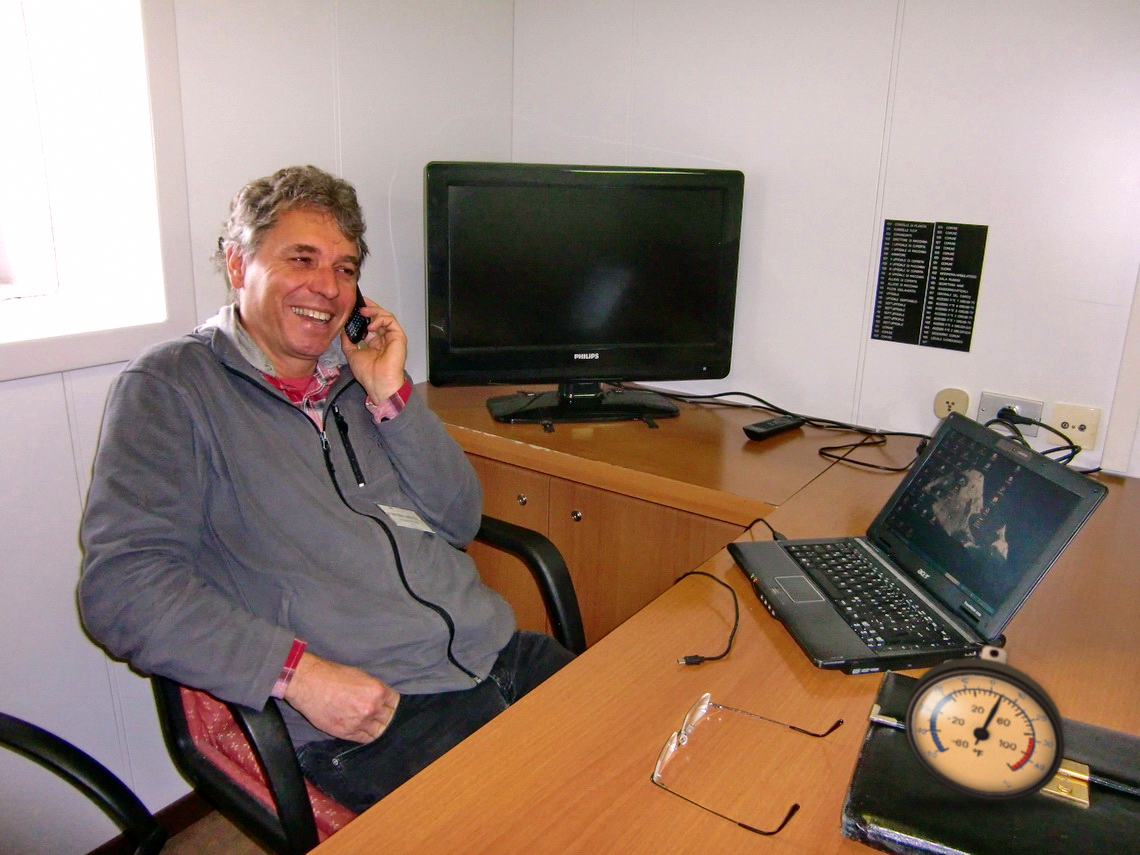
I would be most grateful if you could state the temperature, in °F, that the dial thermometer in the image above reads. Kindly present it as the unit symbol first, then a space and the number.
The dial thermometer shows °F 40
